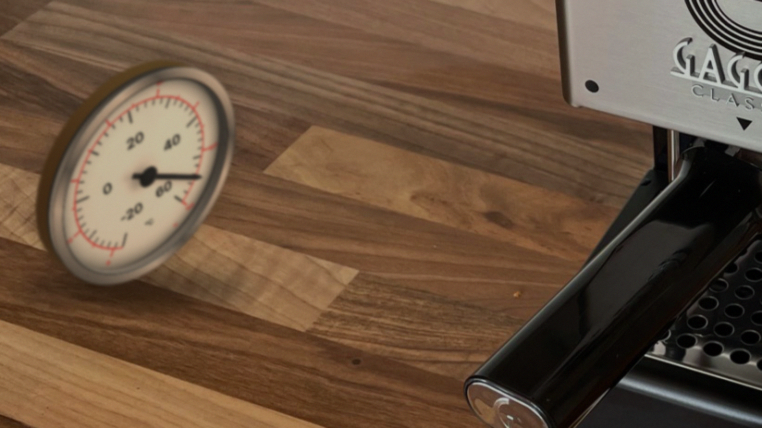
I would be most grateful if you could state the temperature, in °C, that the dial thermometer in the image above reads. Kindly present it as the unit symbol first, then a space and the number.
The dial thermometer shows °C 54
